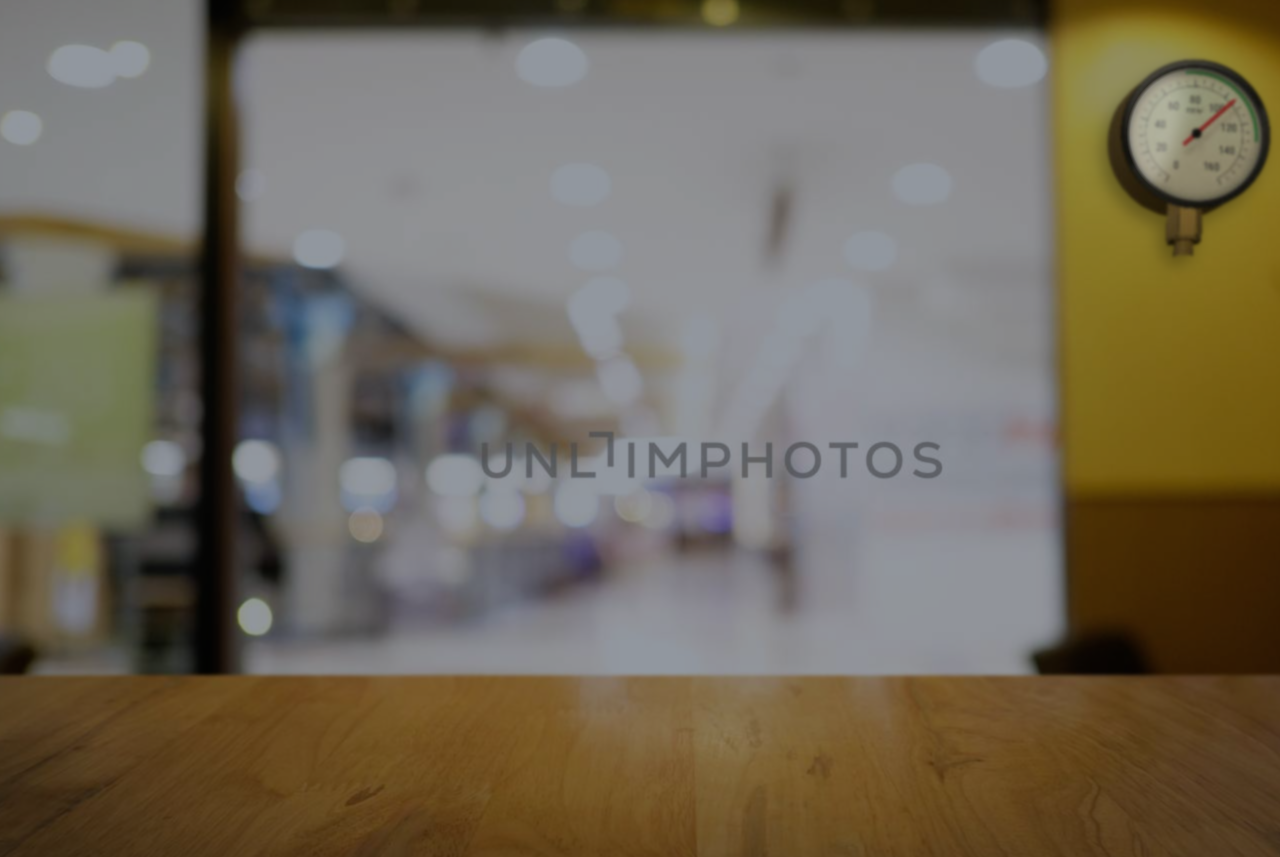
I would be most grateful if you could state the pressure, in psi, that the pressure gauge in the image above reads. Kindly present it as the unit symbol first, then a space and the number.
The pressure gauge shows psi 105
